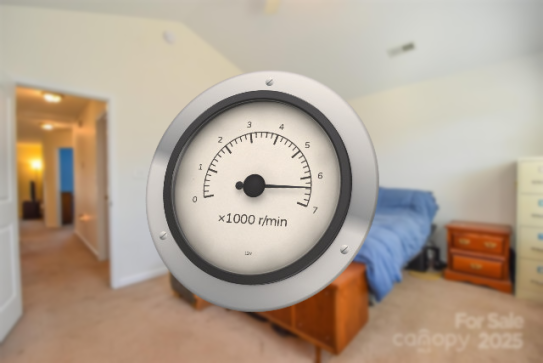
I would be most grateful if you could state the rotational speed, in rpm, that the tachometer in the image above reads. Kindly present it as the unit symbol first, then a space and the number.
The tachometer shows rpm 6400
